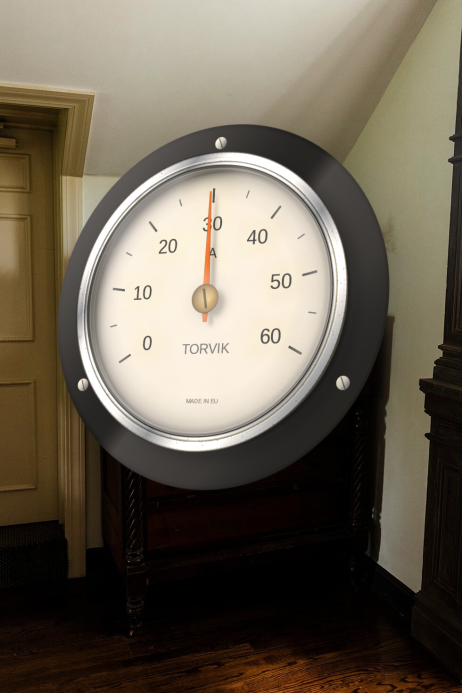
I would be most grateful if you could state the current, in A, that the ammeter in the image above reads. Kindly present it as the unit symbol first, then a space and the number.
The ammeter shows A 30
